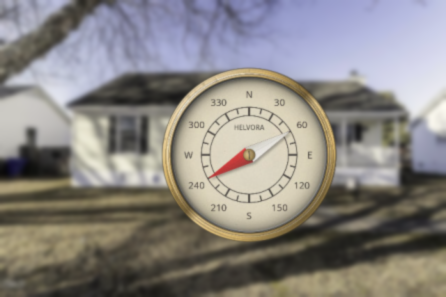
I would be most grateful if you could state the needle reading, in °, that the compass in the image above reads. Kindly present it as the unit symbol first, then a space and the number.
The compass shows ° 240
